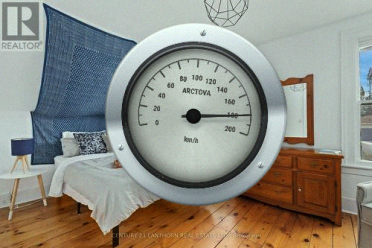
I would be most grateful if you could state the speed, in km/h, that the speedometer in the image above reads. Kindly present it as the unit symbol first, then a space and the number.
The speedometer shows km/h 180
